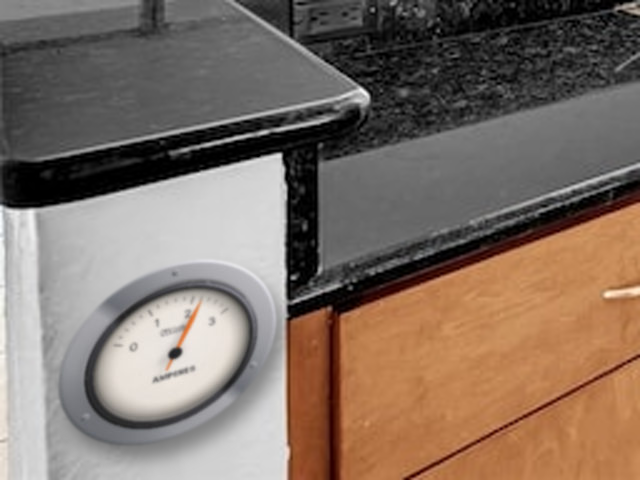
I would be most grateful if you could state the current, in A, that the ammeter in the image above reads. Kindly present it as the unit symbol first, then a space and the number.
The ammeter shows A 2.2
